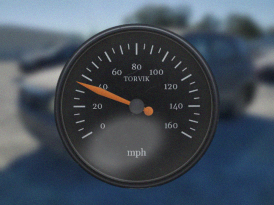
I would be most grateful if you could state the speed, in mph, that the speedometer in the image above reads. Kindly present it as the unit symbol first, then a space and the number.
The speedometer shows mph 35
